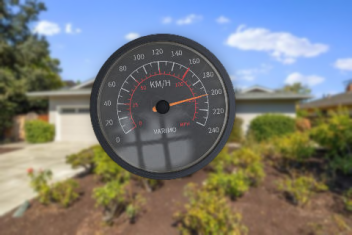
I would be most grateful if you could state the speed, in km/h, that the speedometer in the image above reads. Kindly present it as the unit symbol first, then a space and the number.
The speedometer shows km/h 200
